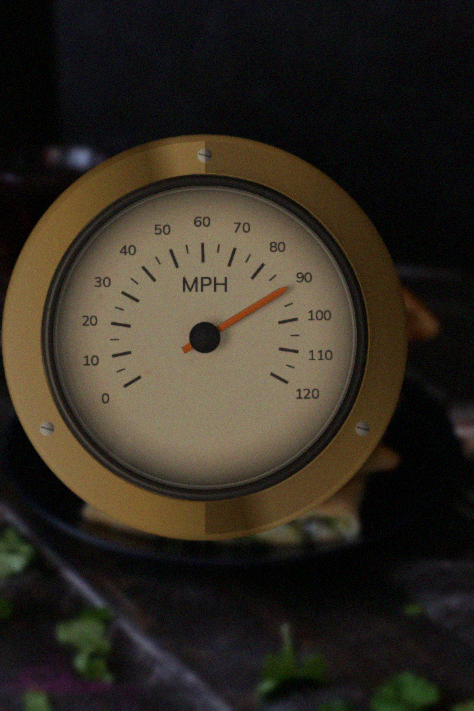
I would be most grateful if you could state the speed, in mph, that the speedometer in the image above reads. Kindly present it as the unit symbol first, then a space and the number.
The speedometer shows mph 90
